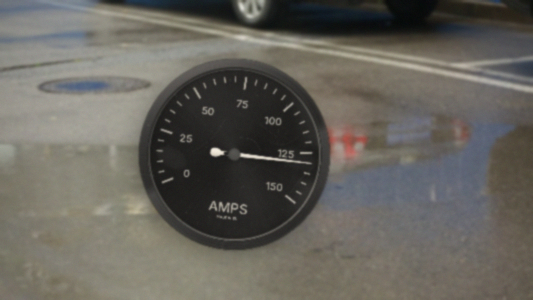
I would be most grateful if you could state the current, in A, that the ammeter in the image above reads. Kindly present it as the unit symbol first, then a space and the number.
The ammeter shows A 130
